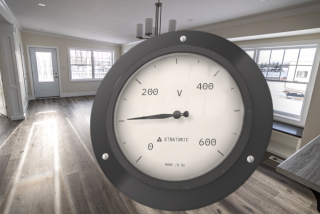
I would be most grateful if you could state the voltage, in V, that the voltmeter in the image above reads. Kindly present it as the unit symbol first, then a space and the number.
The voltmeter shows V 100
